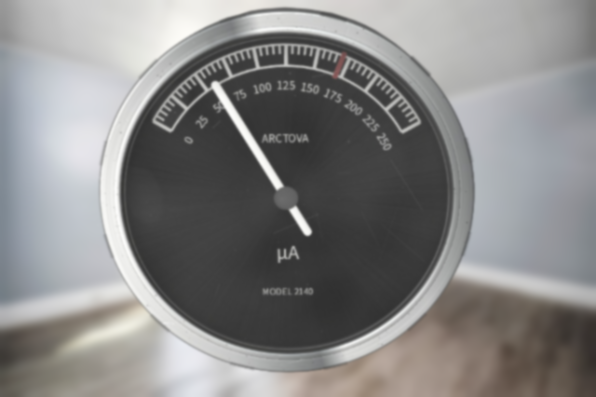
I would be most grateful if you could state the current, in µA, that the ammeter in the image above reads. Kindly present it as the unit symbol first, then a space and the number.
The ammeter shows µA 60
